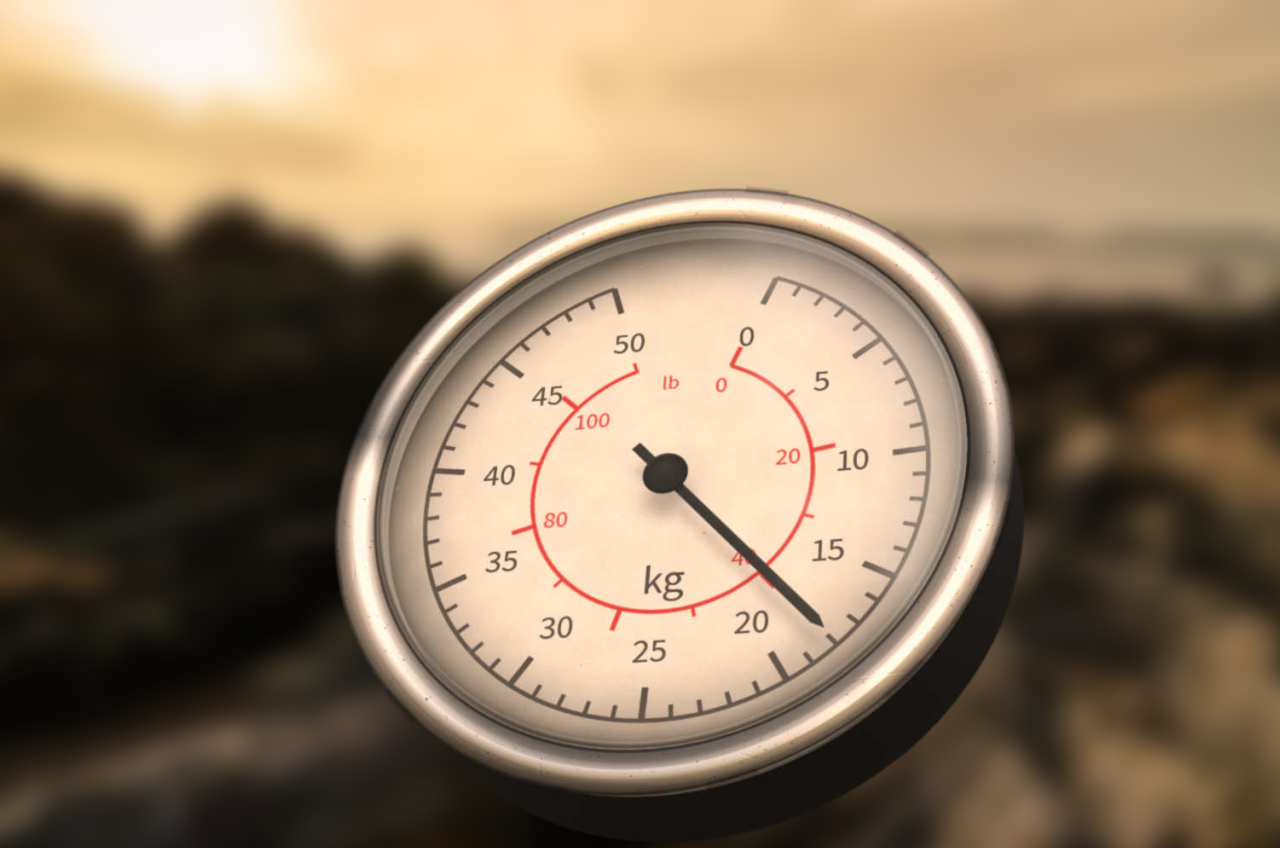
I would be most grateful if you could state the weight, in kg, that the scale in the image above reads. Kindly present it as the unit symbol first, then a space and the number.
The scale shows kg 18
